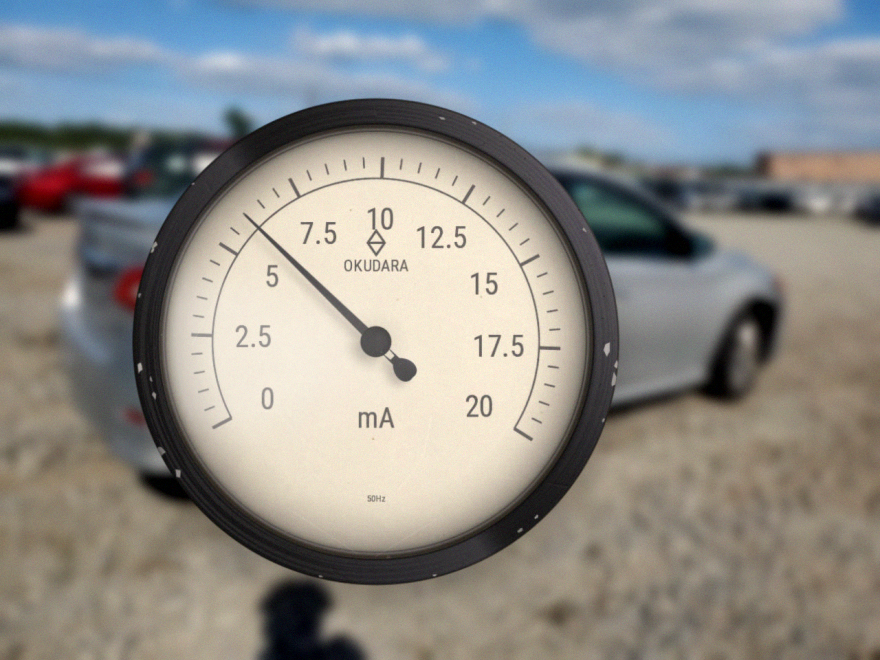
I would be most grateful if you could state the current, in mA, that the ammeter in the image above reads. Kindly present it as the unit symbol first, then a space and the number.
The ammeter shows mA 6
